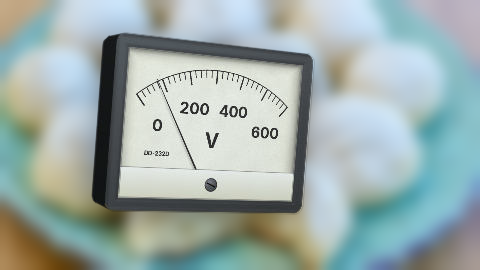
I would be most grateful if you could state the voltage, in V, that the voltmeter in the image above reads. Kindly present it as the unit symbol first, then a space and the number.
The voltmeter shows V 80
